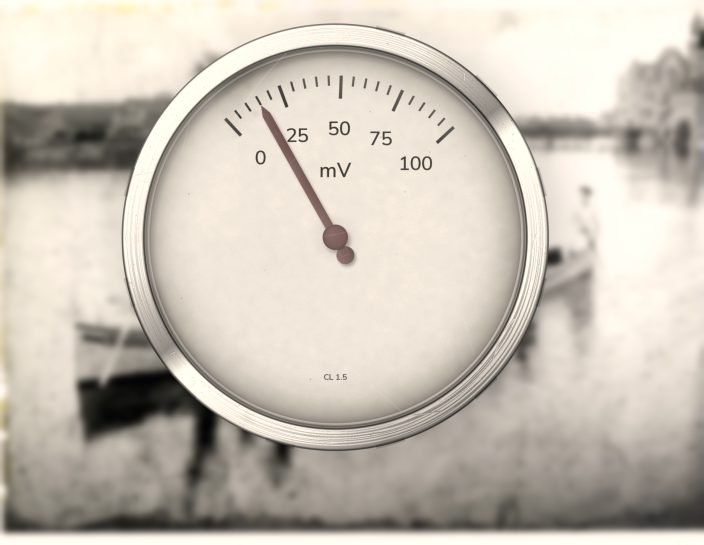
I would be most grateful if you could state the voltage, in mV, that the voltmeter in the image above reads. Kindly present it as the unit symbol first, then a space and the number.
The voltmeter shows mV 15
